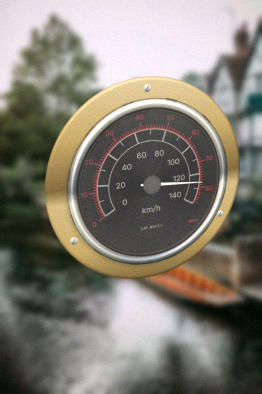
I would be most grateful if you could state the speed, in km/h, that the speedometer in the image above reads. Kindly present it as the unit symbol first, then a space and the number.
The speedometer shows km/h 125
